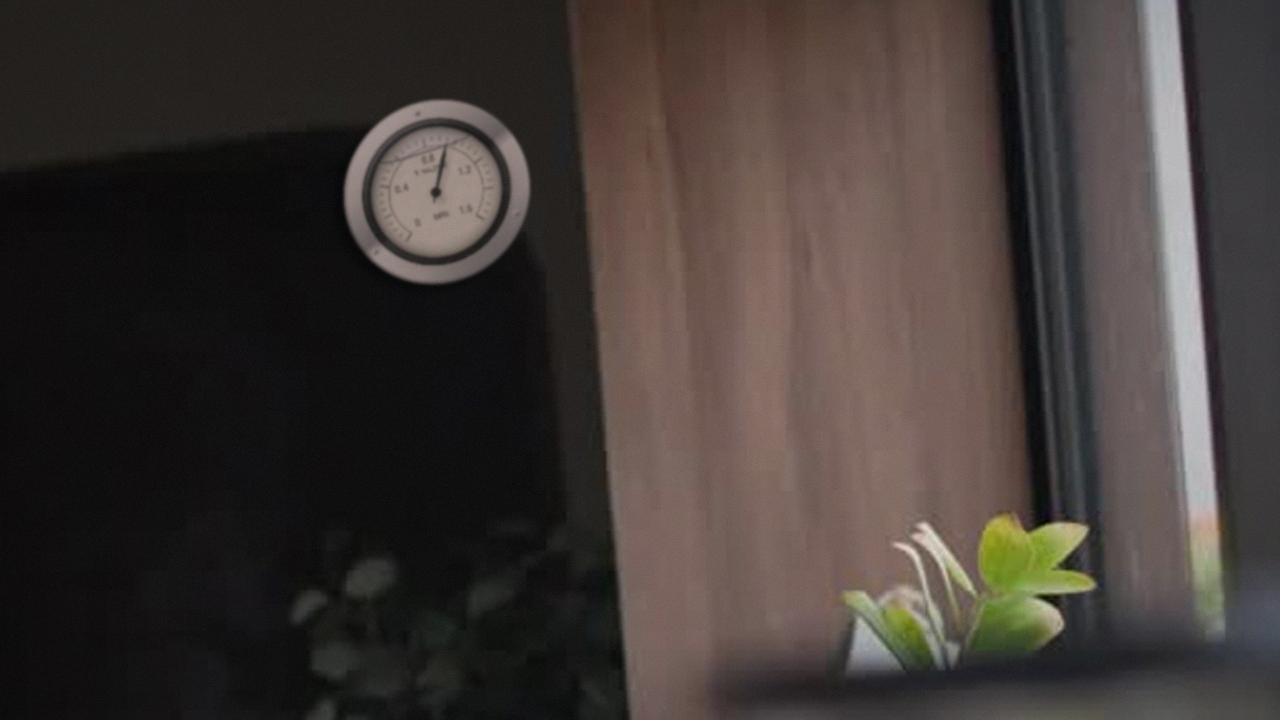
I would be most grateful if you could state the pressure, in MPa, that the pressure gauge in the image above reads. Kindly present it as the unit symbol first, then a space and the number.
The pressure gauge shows MPa 0.95
